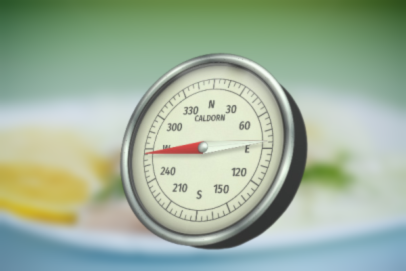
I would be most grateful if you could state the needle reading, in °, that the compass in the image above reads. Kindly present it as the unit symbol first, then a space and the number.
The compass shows ° 265
